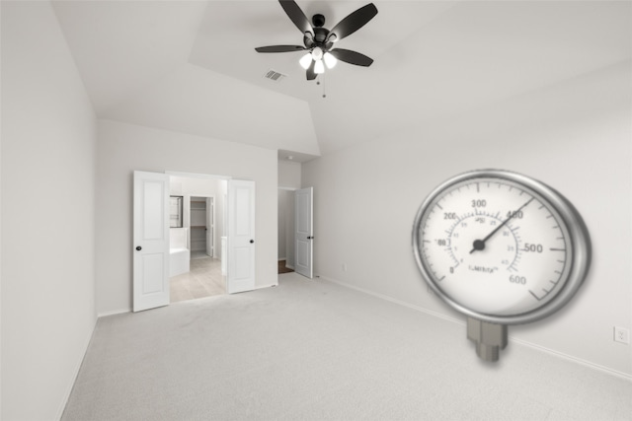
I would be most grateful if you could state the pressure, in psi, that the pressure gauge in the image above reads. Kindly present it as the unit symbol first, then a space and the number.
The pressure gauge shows psi 400
